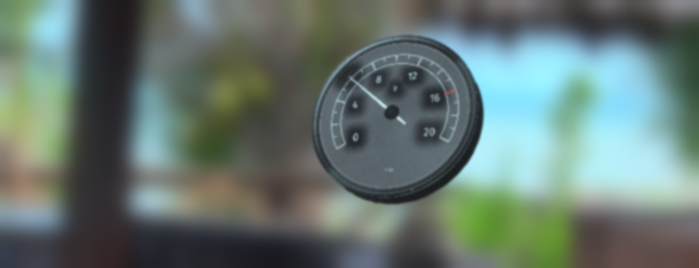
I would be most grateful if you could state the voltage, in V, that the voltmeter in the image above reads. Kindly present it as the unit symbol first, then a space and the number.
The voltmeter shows V 6
